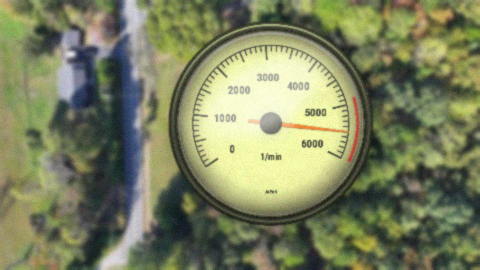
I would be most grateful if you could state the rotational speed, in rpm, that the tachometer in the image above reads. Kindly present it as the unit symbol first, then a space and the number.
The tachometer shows rpm 5500
